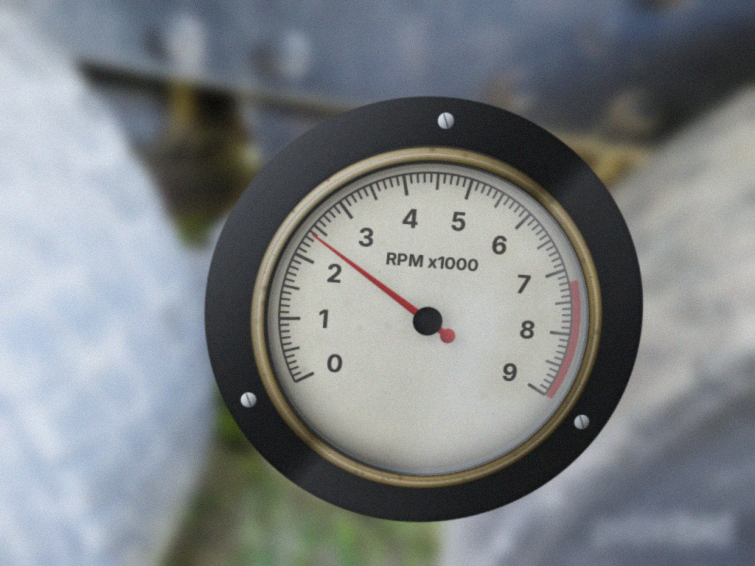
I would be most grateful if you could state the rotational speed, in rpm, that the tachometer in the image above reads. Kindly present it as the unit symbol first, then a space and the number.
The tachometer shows rpm 2400
